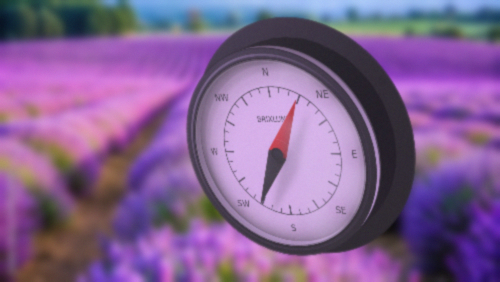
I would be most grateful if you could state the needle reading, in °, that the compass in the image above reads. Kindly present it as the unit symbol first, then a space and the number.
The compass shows ° 30
